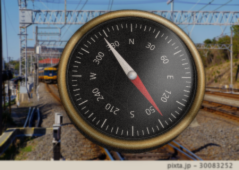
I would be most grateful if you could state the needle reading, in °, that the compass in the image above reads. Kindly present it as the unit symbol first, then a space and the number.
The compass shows ° 145
